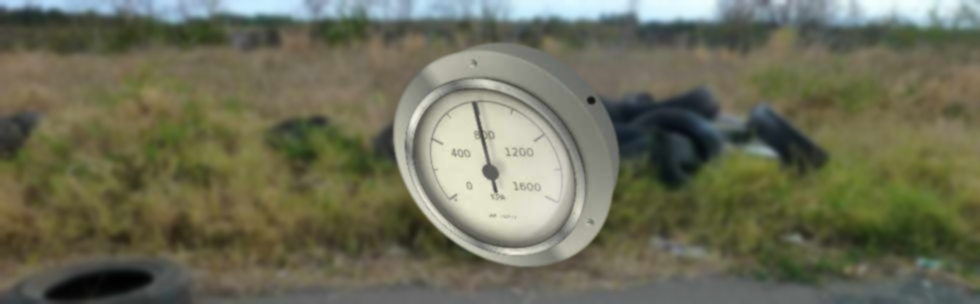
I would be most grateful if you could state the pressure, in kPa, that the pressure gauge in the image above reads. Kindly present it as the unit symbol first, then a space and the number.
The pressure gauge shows kPa 800
